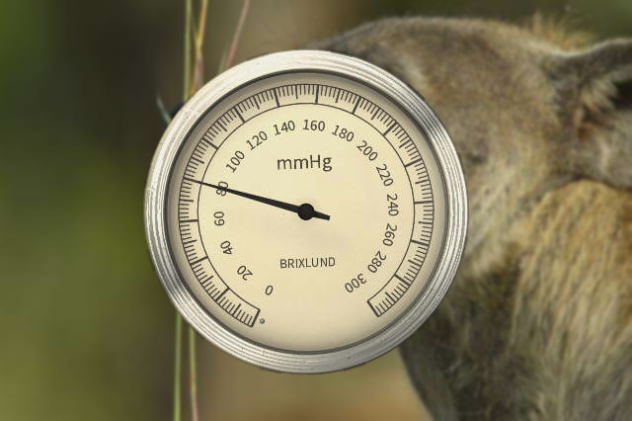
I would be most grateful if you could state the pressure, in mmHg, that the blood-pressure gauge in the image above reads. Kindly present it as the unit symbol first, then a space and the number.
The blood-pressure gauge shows mmHg 80
